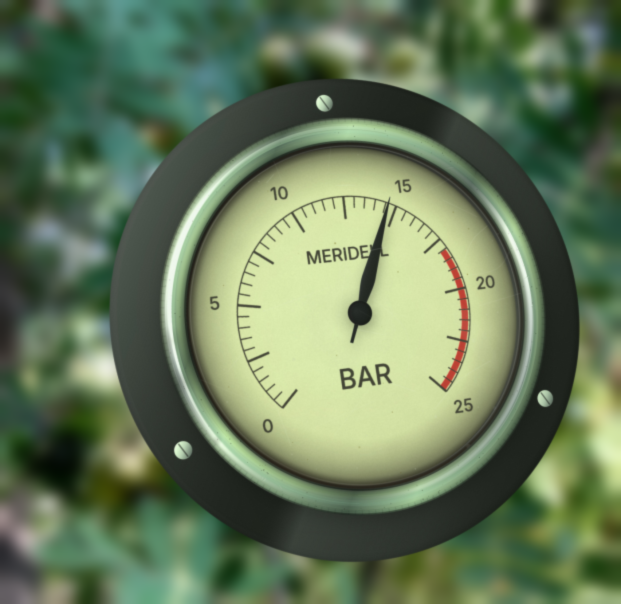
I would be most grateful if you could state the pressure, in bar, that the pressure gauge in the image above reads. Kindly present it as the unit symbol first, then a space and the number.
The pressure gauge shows bar 14.5
